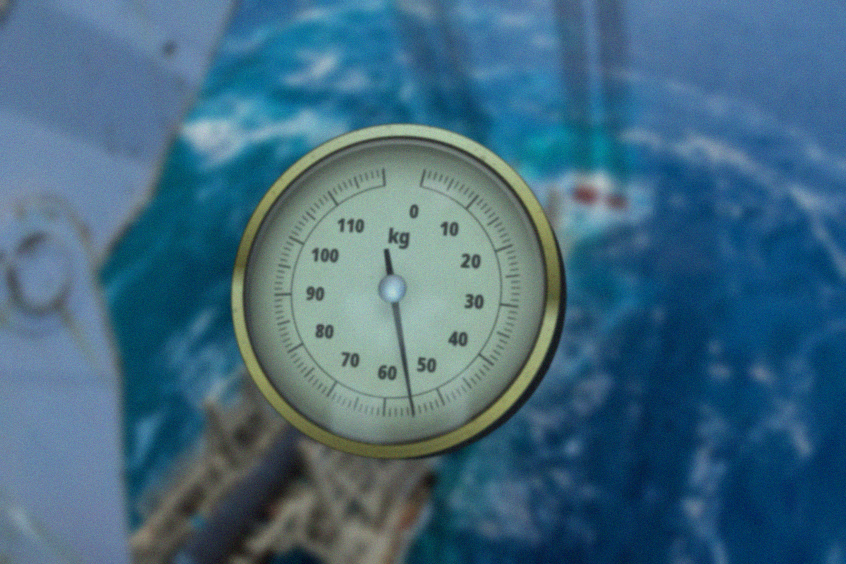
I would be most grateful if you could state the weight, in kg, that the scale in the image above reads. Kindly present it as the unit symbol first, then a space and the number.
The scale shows kg 55
